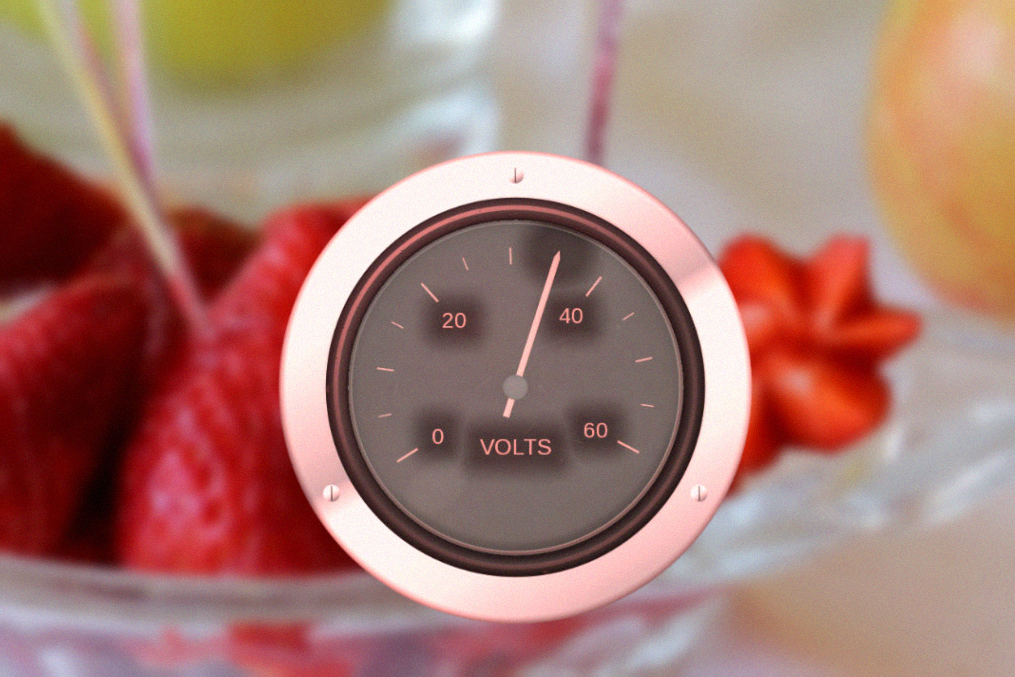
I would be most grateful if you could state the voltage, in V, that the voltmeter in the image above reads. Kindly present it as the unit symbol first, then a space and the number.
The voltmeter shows V 35
